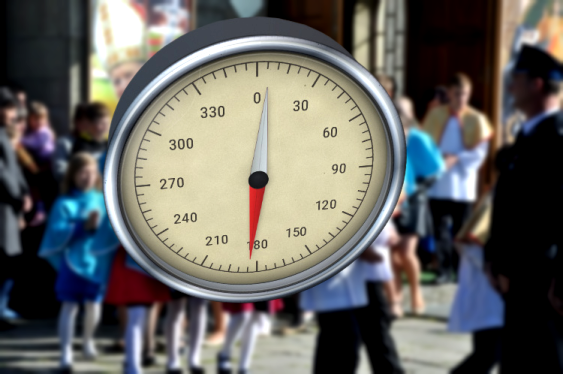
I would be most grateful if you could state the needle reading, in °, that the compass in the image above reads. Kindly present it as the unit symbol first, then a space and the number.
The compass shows ° 185
